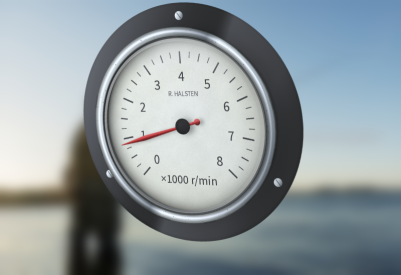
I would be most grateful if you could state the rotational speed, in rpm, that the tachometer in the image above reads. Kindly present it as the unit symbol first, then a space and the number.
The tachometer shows rpm 875
